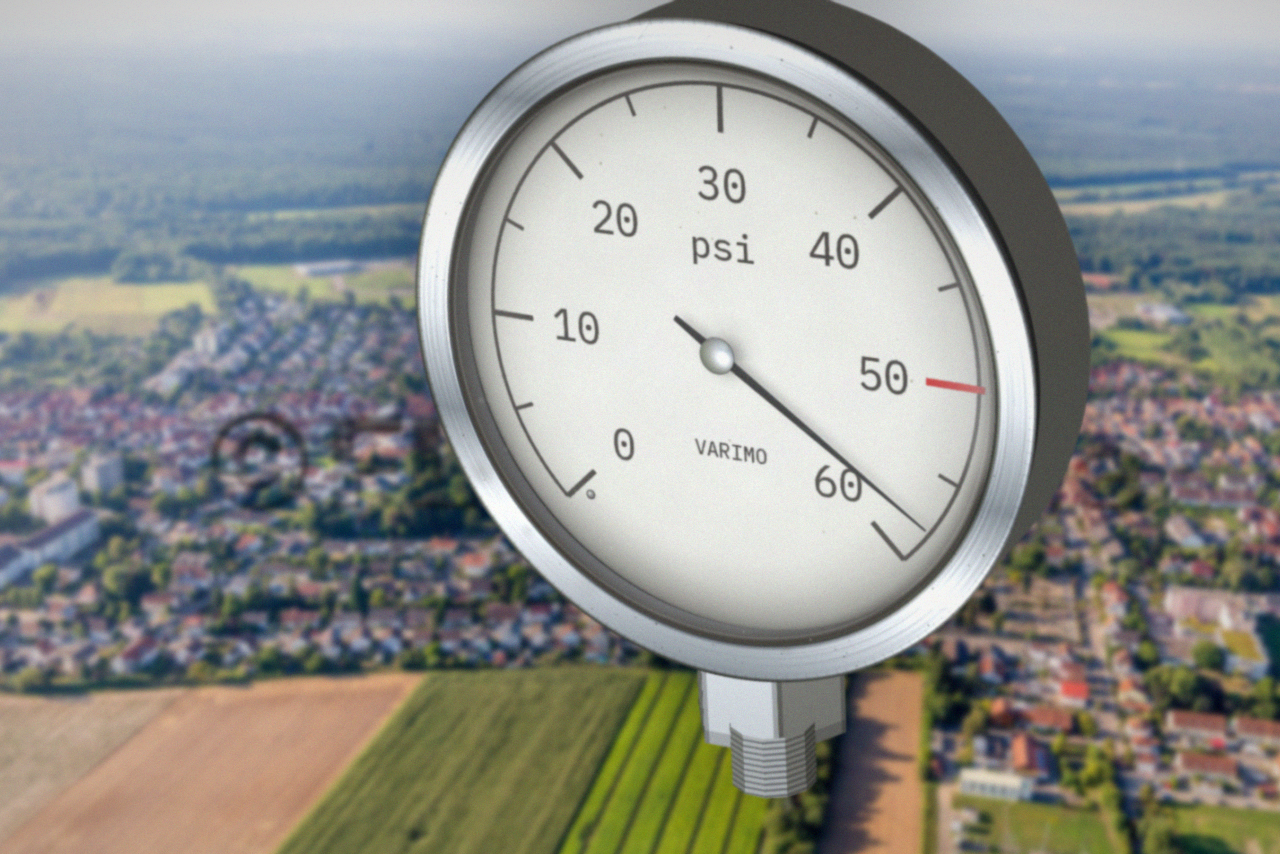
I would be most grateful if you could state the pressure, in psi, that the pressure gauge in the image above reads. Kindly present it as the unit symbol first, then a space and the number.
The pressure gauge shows psi 57.5
